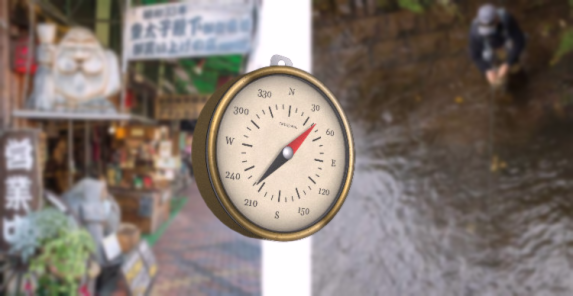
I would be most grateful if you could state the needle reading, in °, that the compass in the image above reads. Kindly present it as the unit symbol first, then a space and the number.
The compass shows ° 40
